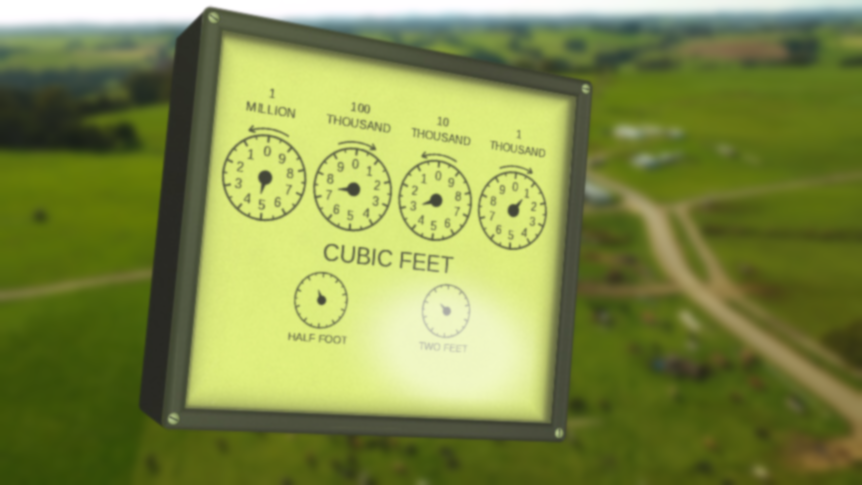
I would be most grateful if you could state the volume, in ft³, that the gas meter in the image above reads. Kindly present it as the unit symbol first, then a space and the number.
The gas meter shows ft³ 473100
